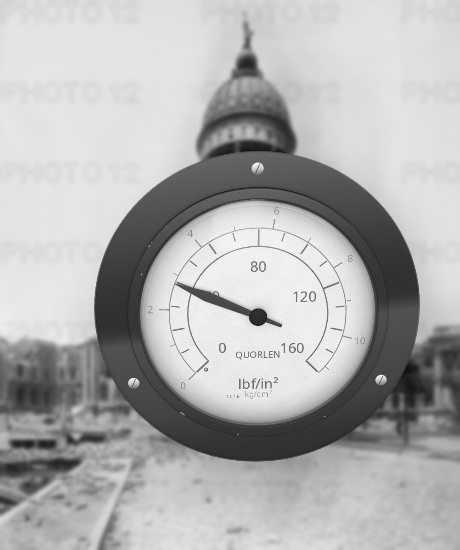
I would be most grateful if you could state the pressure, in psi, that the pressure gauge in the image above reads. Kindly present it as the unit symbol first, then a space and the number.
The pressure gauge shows psi 40
